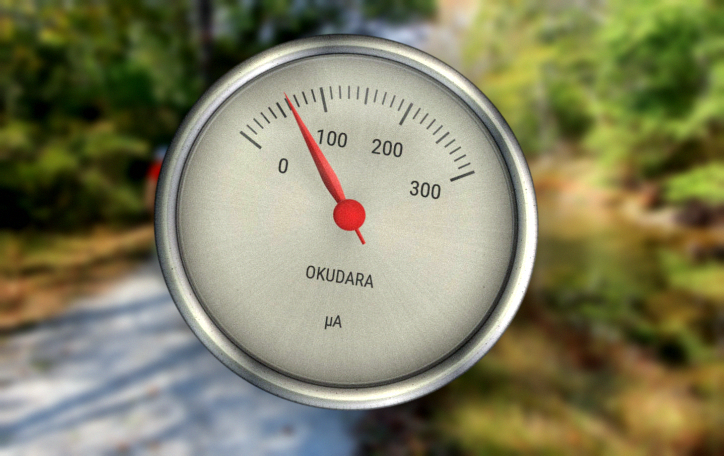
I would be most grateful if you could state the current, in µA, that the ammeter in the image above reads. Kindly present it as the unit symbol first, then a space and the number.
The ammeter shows µA 60
